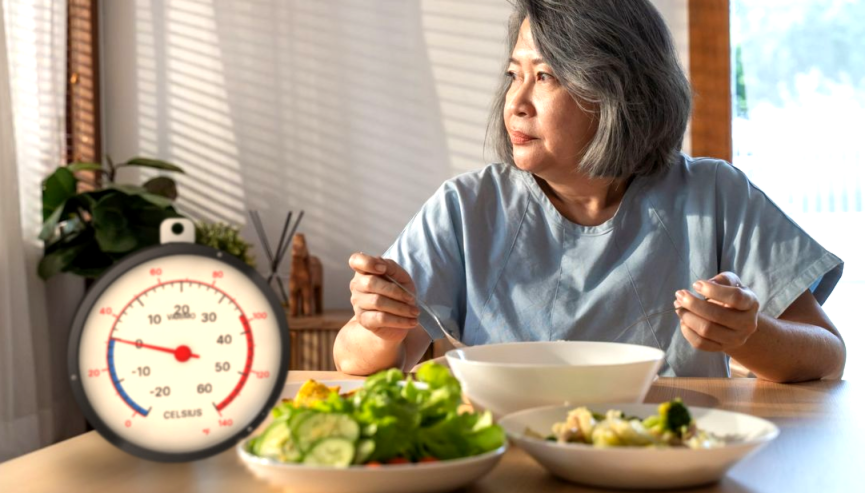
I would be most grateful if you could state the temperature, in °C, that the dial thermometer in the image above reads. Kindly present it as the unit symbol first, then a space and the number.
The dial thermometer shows °C 0
